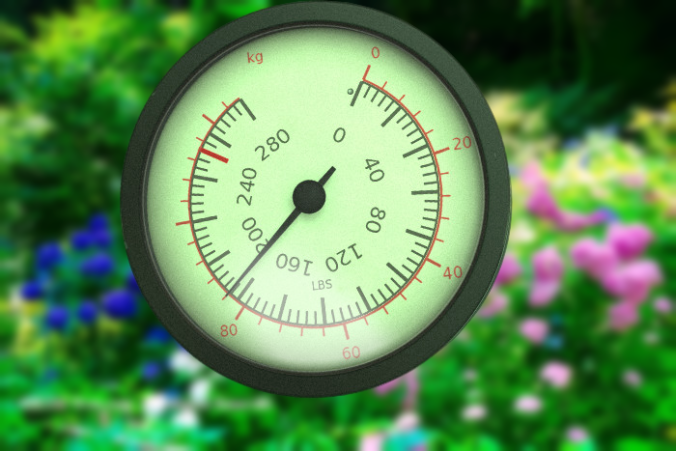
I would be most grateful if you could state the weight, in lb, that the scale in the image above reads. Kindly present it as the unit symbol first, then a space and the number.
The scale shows lb 184
